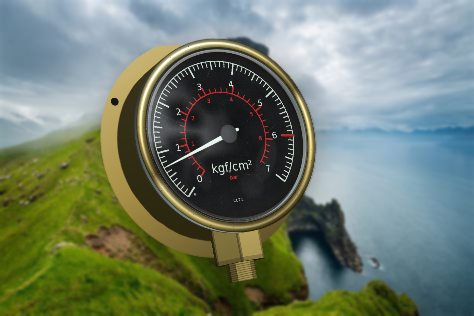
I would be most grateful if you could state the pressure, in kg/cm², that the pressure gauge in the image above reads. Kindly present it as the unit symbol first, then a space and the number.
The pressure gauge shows kg/cm² 0.7
